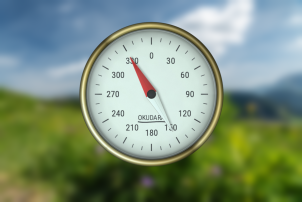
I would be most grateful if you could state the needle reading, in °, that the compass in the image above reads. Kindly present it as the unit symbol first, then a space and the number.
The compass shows ° 330
